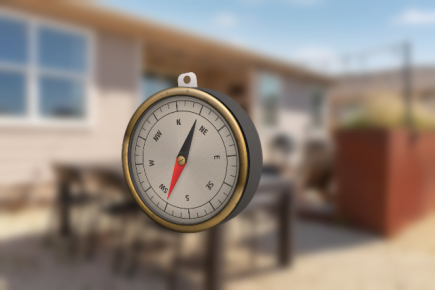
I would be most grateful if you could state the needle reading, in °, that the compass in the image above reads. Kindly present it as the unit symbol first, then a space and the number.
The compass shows ° 210
